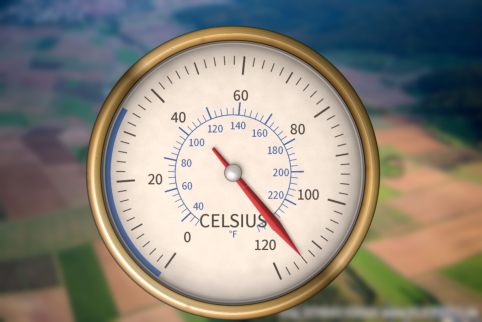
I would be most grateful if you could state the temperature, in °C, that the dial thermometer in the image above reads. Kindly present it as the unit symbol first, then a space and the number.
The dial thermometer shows °C 114
